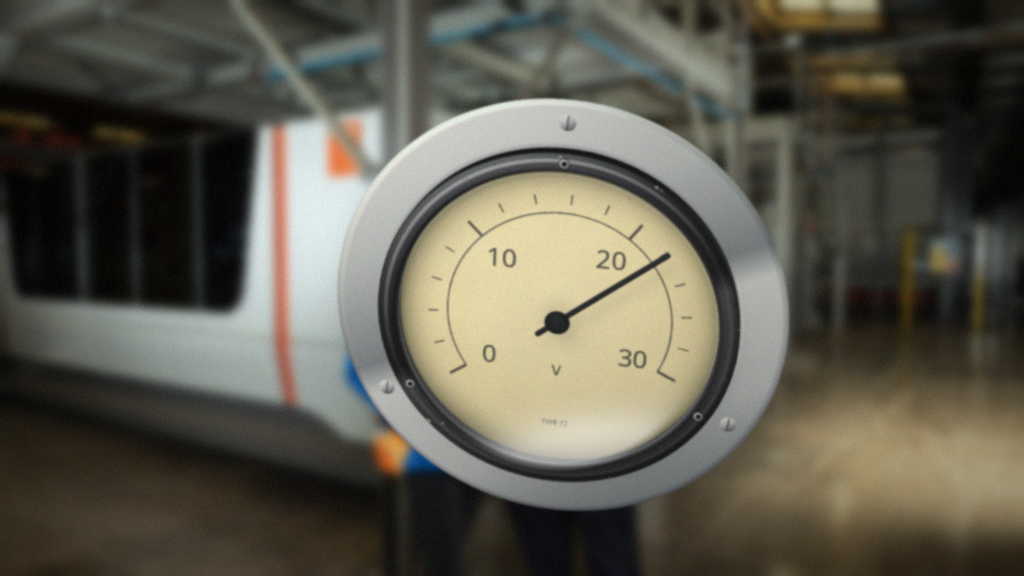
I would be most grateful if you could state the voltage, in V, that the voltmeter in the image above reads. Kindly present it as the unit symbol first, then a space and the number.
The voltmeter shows V 22
